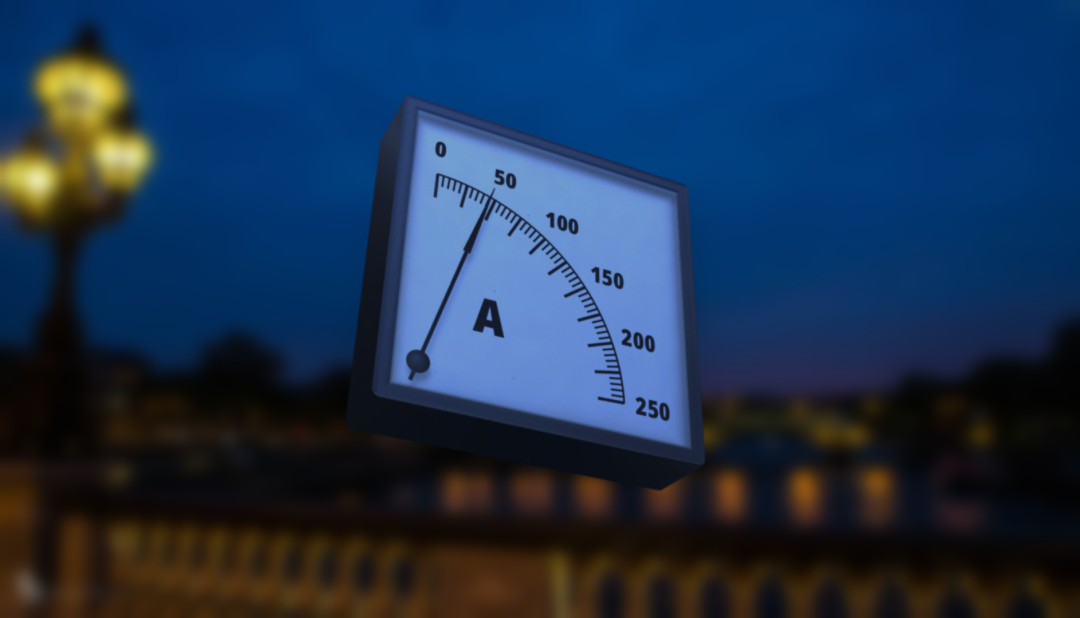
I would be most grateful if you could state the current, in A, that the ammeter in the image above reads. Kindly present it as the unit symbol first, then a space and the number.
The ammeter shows A 45
